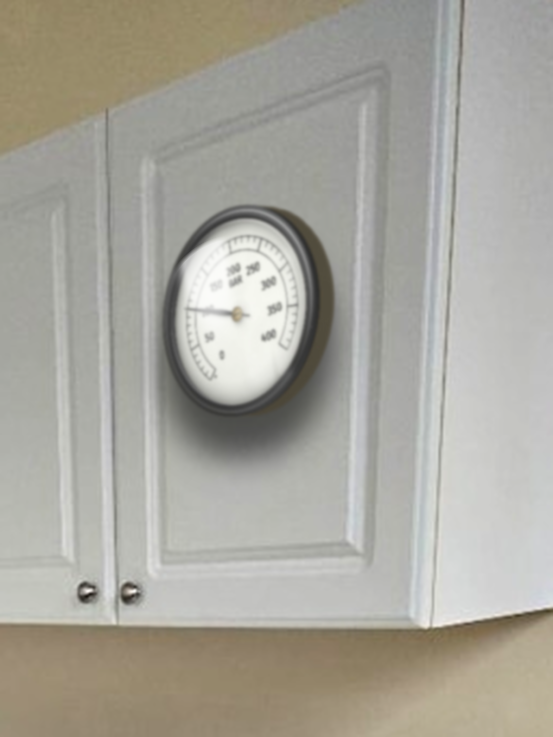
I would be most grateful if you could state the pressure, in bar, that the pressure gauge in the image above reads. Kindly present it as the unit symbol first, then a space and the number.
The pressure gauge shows bar 100
